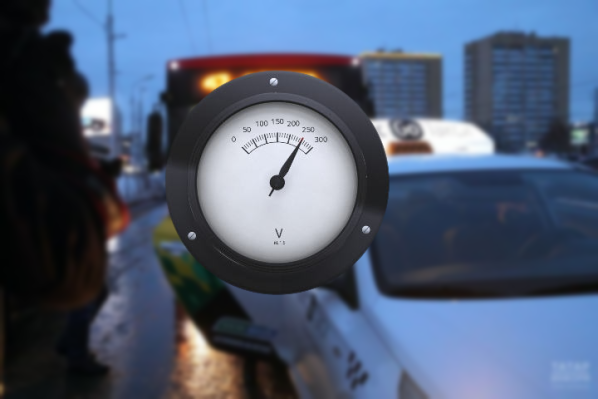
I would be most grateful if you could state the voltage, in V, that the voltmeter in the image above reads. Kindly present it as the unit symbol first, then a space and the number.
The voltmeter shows V 250
